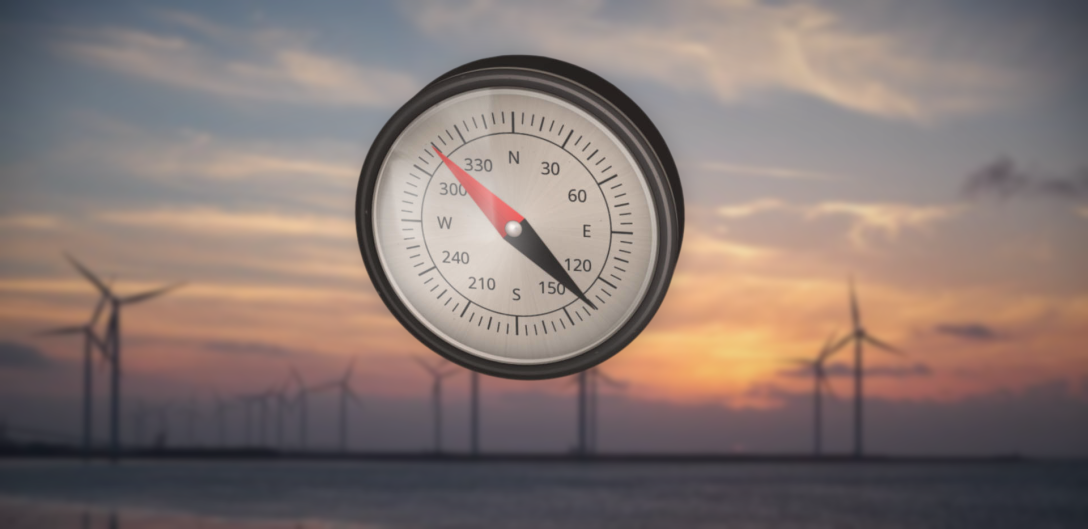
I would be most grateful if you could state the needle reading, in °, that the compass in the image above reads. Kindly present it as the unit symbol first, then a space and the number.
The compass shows ° 315
